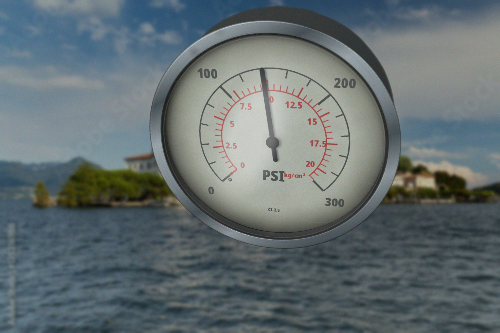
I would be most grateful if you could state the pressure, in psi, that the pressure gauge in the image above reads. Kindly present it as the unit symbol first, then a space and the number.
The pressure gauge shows psi 140
